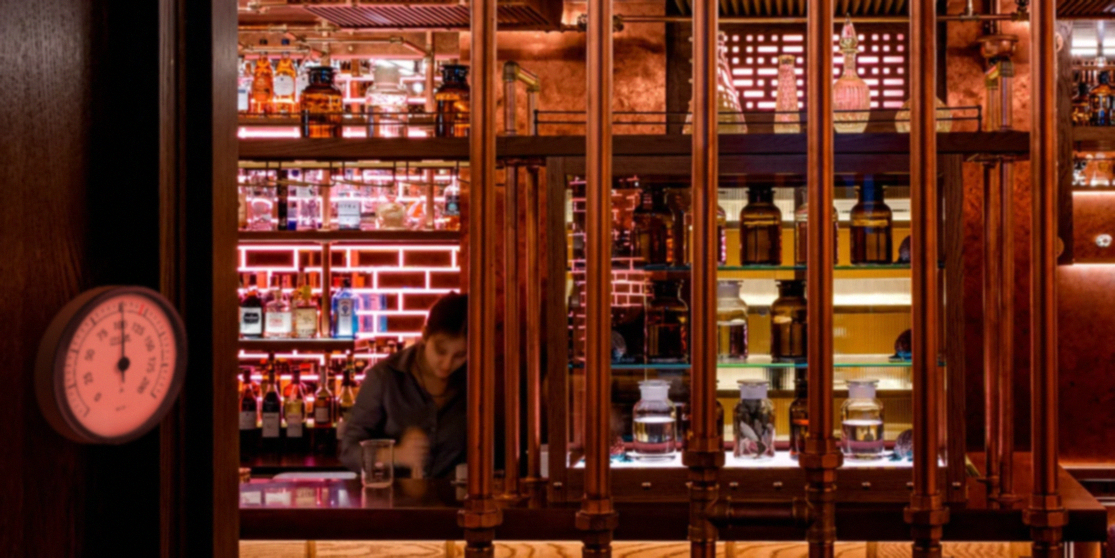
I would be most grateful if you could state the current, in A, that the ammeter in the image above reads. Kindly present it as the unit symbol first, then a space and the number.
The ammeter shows A 100
